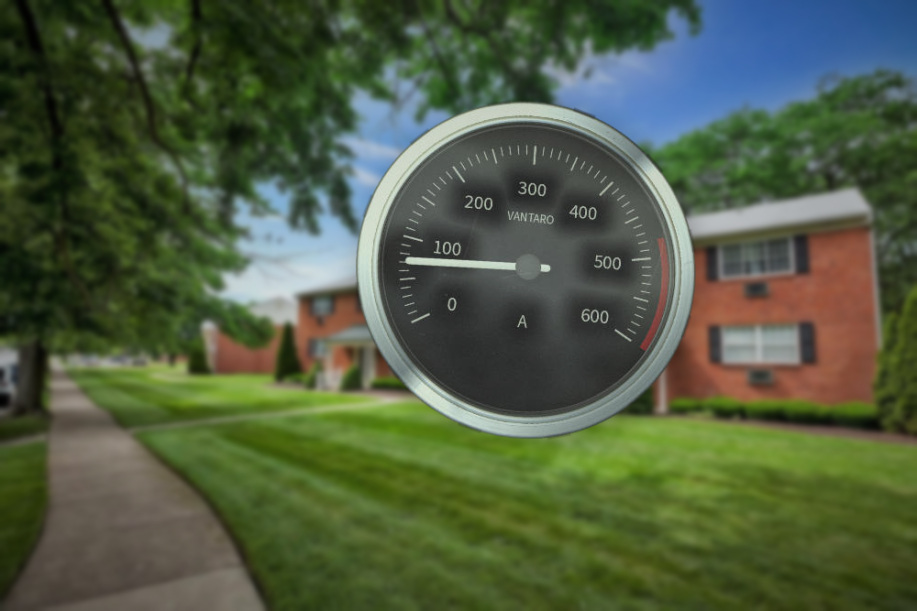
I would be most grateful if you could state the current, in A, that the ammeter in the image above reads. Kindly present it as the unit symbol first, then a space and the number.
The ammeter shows A 70
